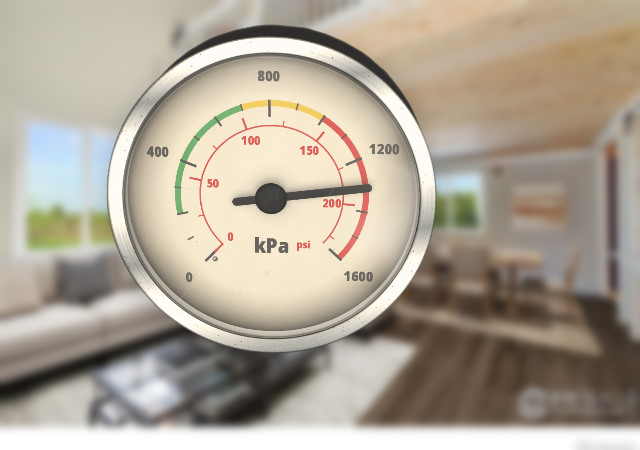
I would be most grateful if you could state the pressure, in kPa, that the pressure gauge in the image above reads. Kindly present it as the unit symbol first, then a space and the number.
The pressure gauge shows kPa 1300
